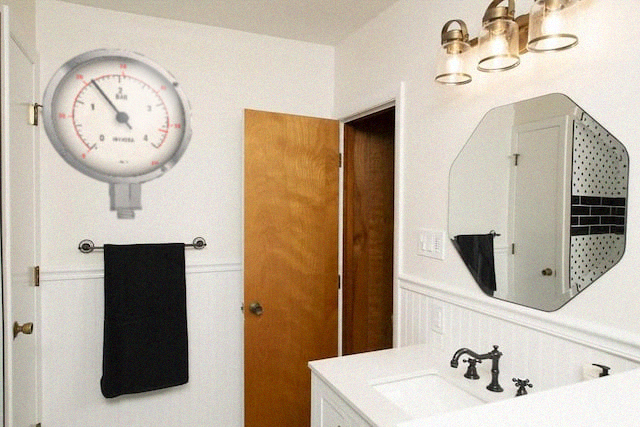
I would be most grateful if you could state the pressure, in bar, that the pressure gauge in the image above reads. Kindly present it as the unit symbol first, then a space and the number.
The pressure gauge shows bar 1.5
